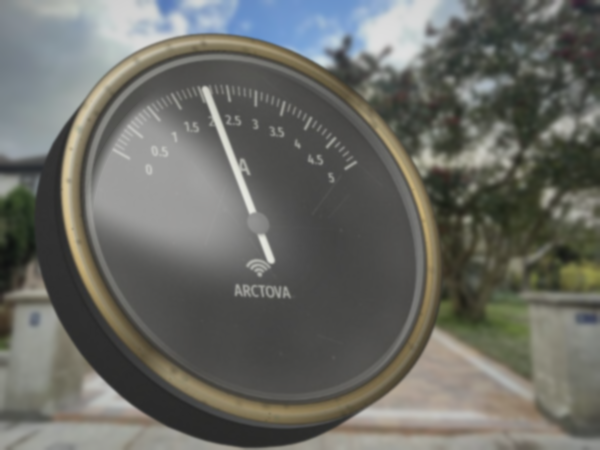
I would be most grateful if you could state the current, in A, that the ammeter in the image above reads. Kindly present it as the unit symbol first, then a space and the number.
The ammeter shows A 2
